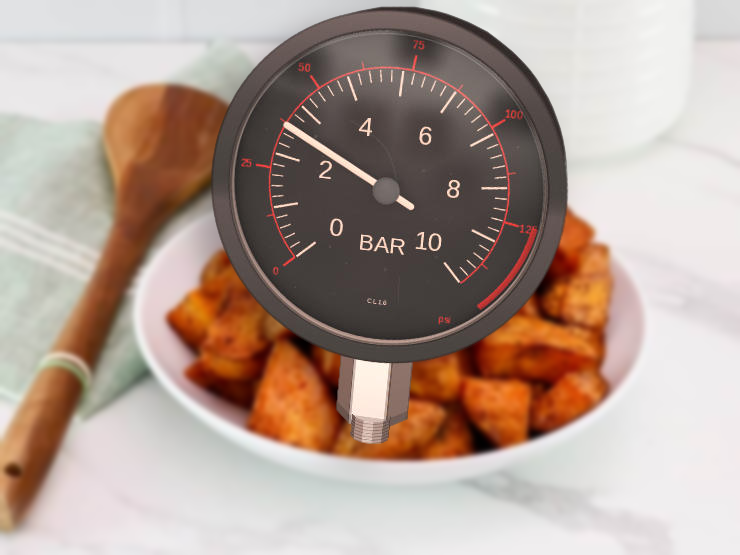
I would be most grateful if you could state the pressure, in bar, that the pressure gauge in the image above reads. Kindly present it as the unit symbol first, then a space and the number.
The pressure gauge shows bar 2.6
